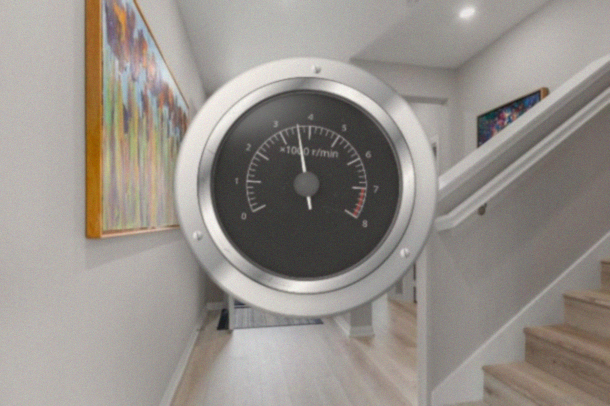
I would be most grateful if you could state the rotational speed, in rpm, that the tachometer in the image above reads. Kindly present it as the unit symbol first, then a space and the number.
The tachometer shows rpm 3600
